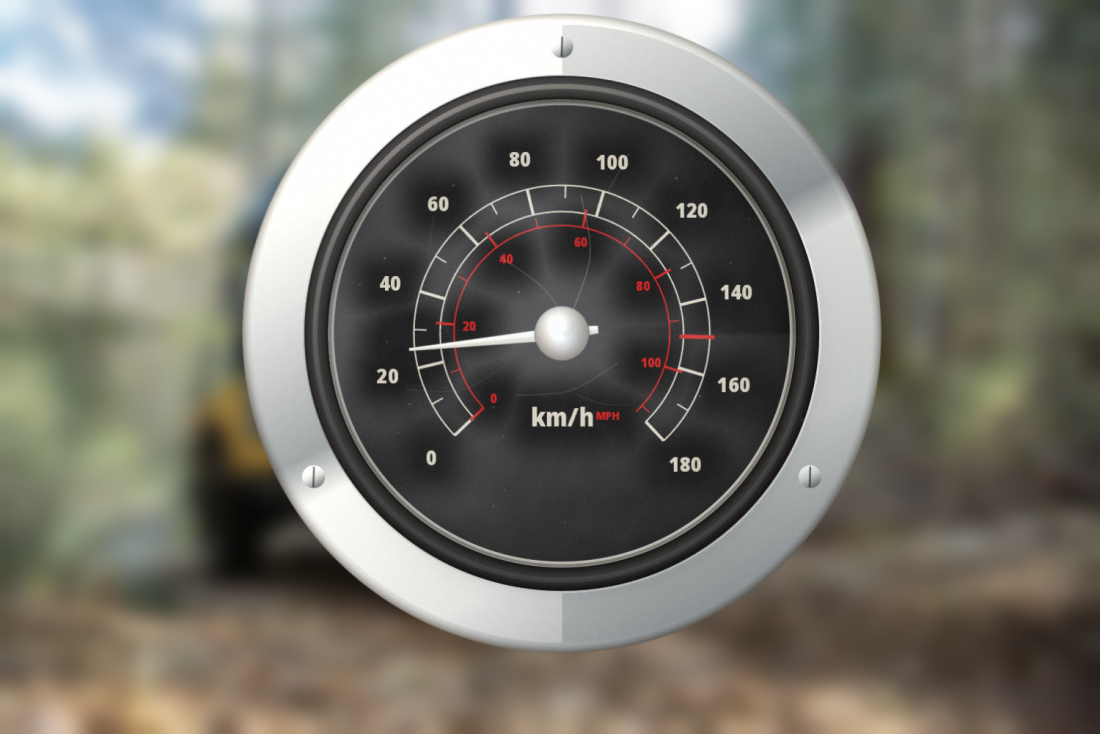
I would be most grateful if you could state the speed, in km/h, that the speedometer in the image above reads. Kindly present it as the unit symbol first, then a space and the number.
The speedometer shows km/h 25
